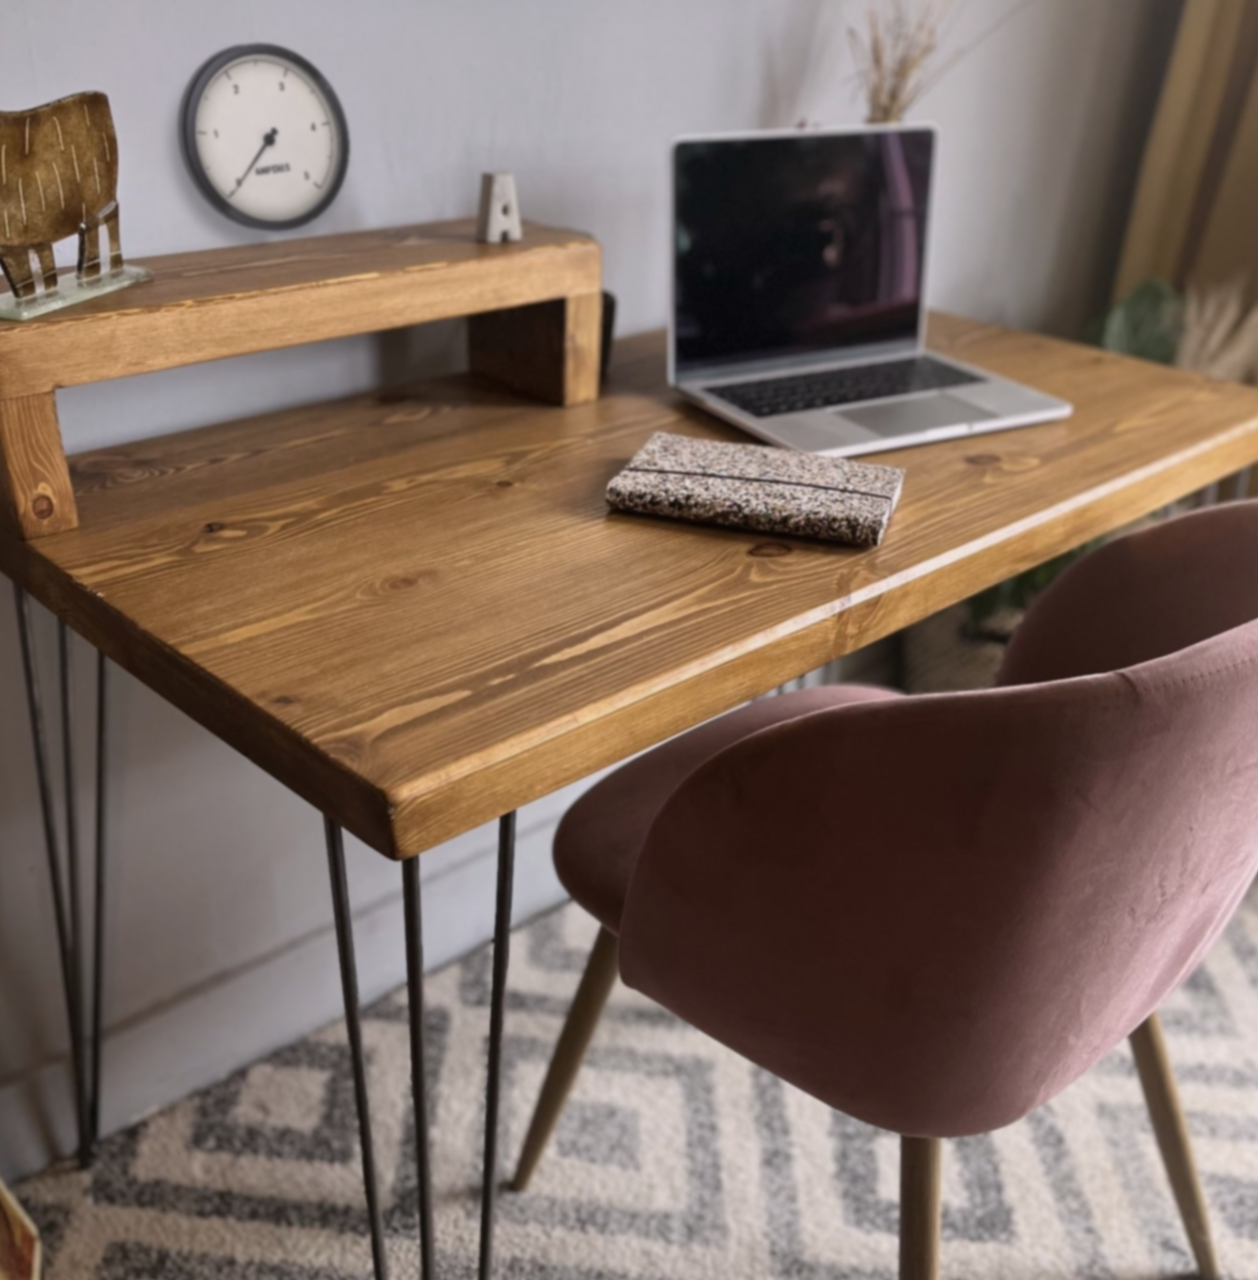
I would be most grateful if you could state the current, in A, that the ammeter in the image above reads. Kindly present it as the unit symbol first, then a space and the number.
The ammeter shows A 0
